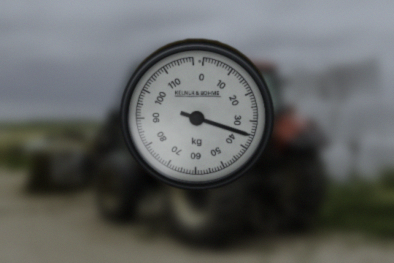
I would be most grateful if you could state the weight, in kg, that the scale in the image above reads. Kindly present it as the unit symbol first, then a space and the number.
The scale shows kg 35
